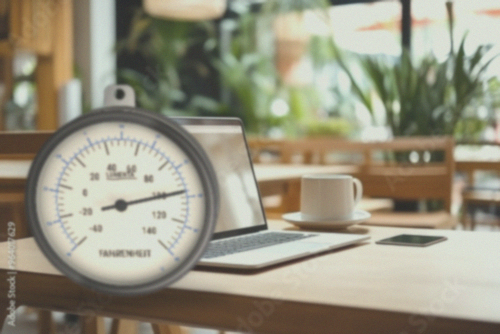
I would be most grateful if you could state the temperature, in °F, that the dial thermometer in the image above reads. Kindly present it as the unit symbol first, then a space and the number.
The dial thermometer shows °F 100
